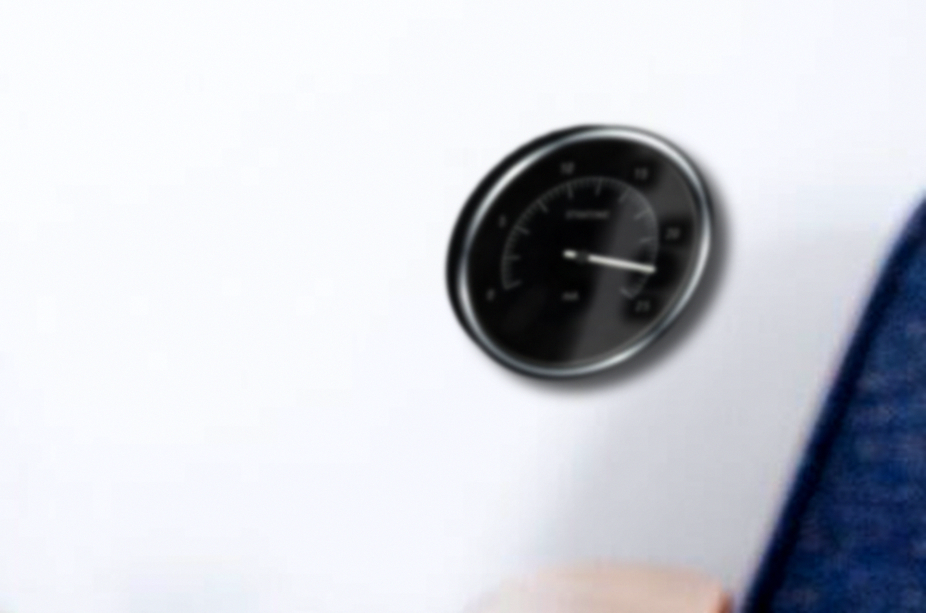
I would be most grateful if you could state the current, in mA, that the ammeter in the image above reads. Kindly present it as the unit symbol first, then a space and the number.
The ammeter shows mA 22.5
